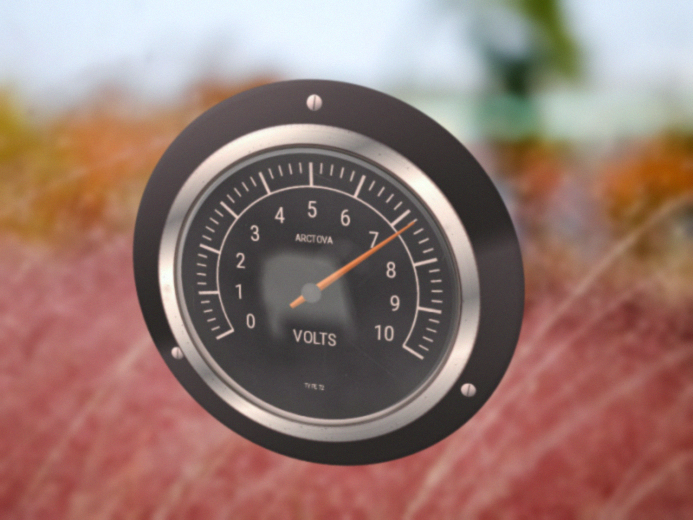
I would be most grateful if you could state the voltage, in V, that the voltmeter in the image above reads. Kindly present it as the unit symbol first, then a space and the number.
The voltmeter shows V 7.2
